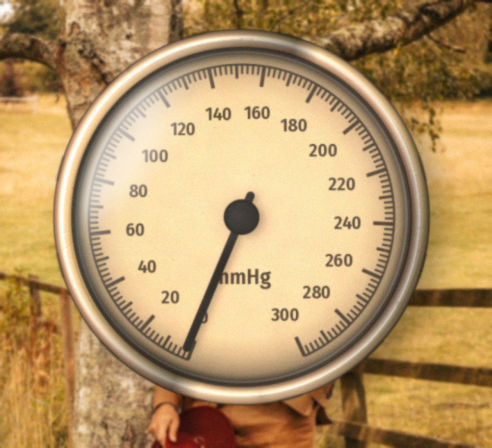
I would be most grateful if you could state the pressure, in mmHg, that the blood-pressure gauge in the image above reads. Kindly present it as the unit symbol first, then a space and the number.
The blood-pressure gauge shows mmHg 2
